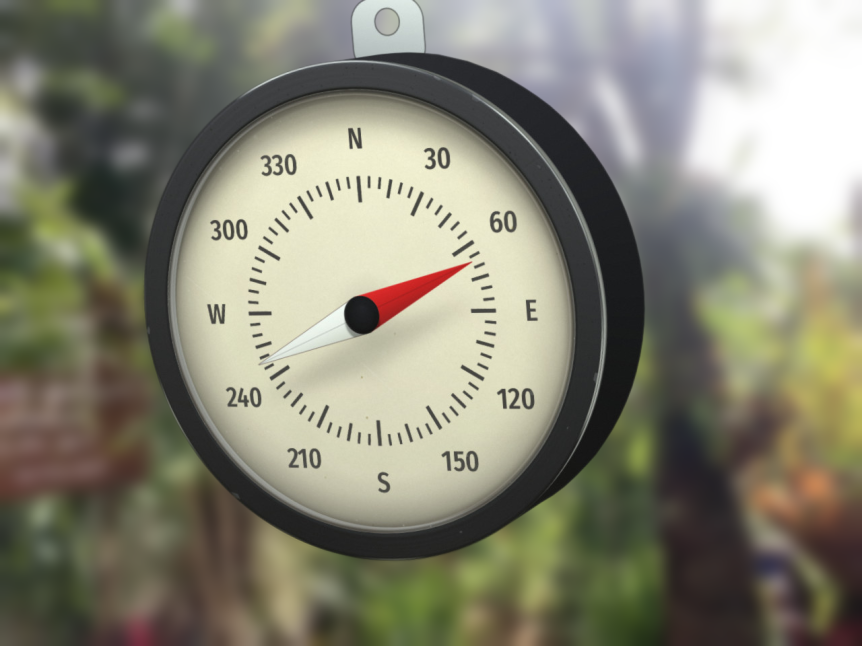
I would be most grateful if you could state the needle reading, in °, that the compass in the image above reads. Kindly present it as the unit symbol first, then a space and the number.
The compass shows ° 67.5
